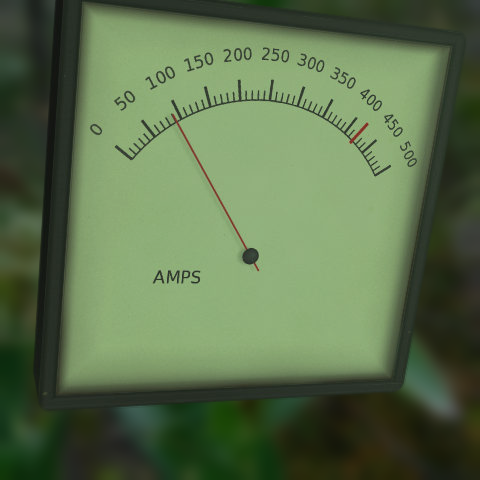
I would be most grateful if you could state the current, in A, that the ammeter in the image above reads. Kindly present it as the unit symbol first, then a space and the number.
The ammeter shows A 90
